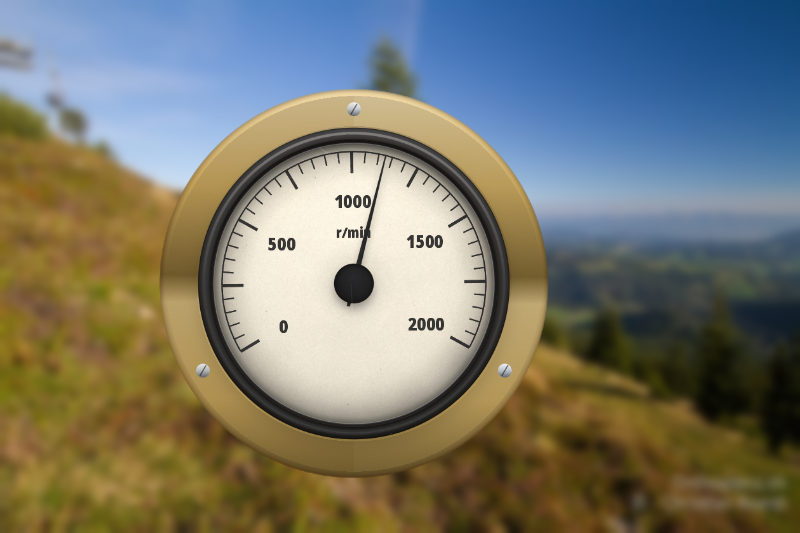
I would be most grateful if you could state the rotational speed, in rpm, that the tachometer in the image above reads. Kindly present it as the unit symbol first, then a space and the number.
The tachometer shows rpm 1125
